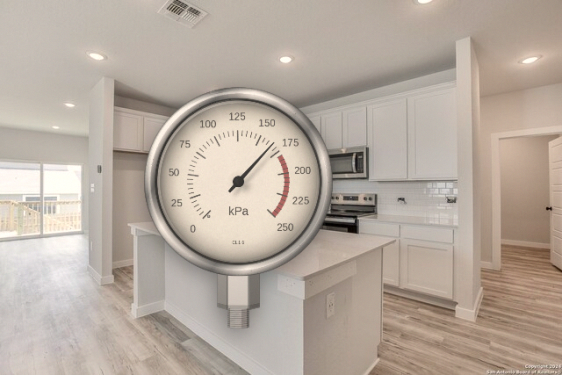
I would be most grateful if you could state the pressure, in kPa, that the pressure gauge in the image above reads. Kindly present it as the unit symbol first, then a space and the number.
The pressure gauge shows kPa 165
